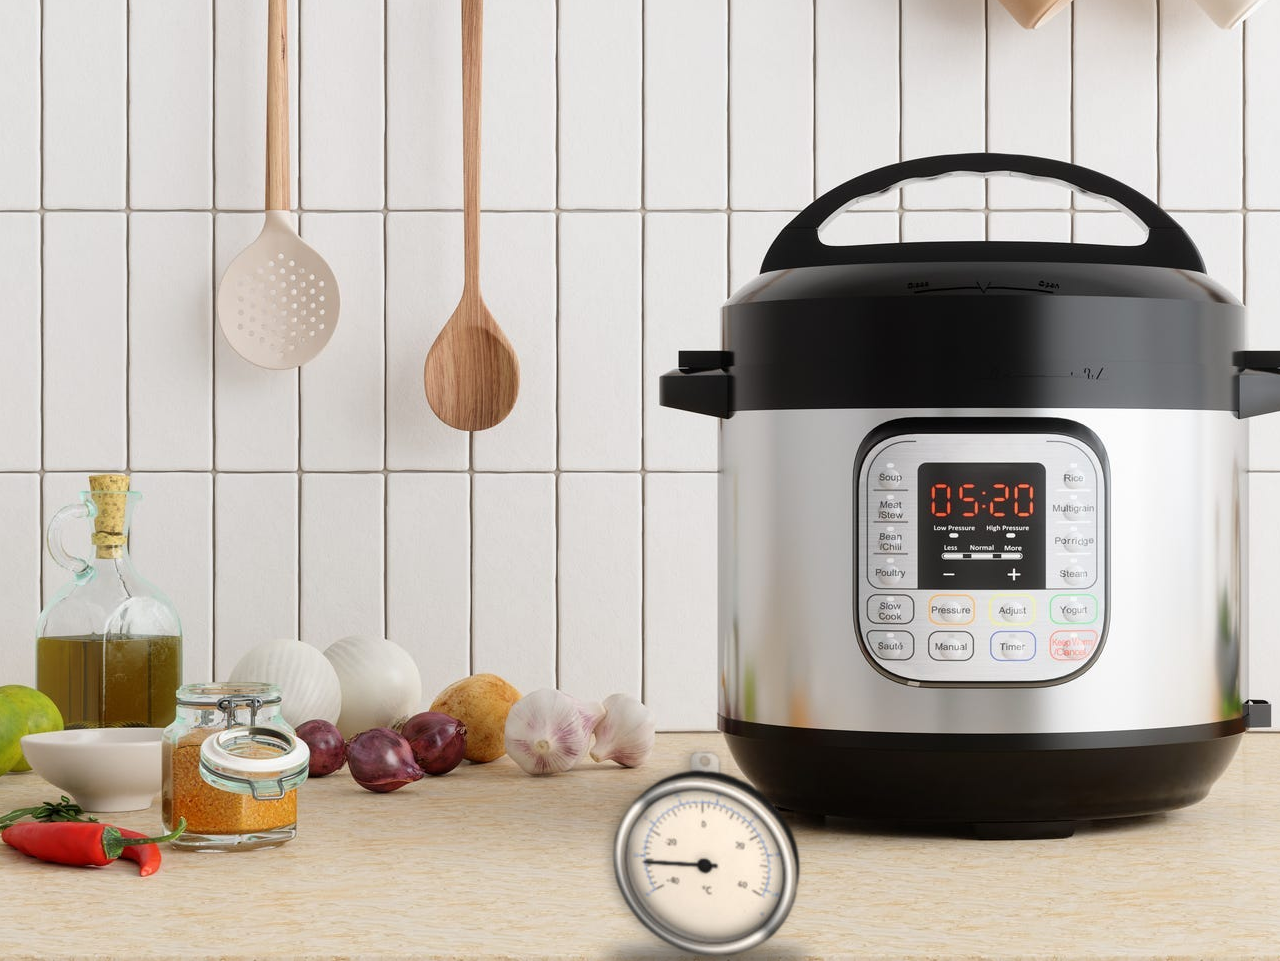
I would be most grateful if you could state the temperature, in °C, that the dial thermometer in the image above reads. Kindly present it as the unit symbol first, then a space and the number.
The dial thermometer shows °C -30
